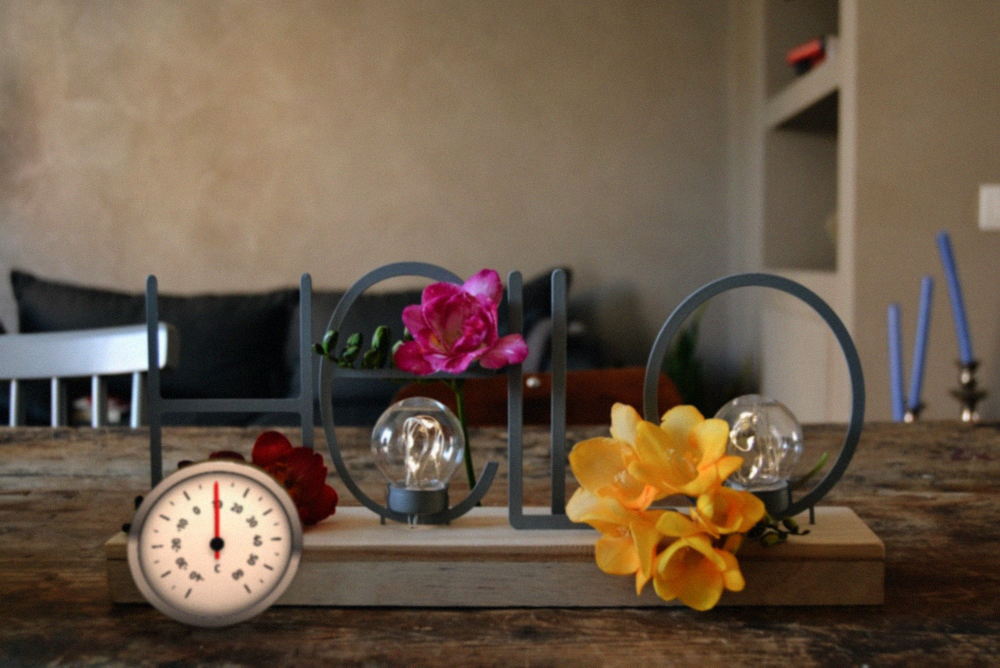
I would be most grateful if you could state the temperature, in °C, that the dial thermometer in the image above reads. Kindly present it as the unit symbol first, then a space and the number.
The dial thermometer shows °C 10
